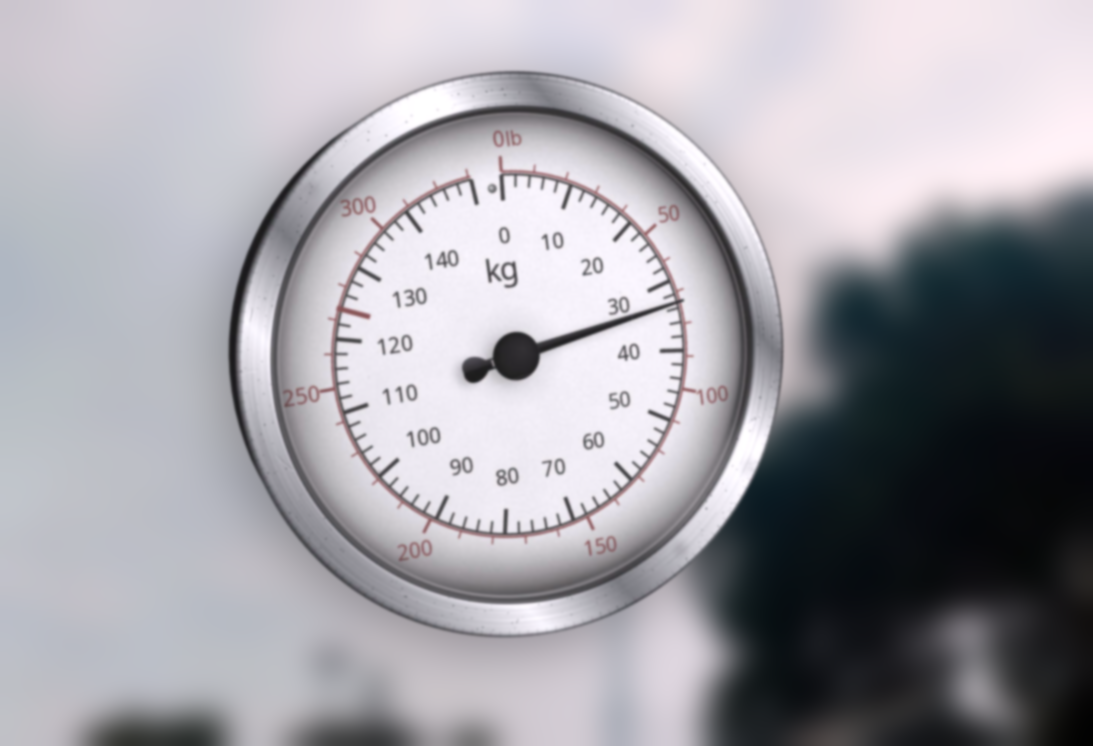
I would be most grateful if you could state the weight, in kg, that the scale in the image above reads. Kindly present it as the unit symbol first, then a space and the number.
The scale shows kg 33
